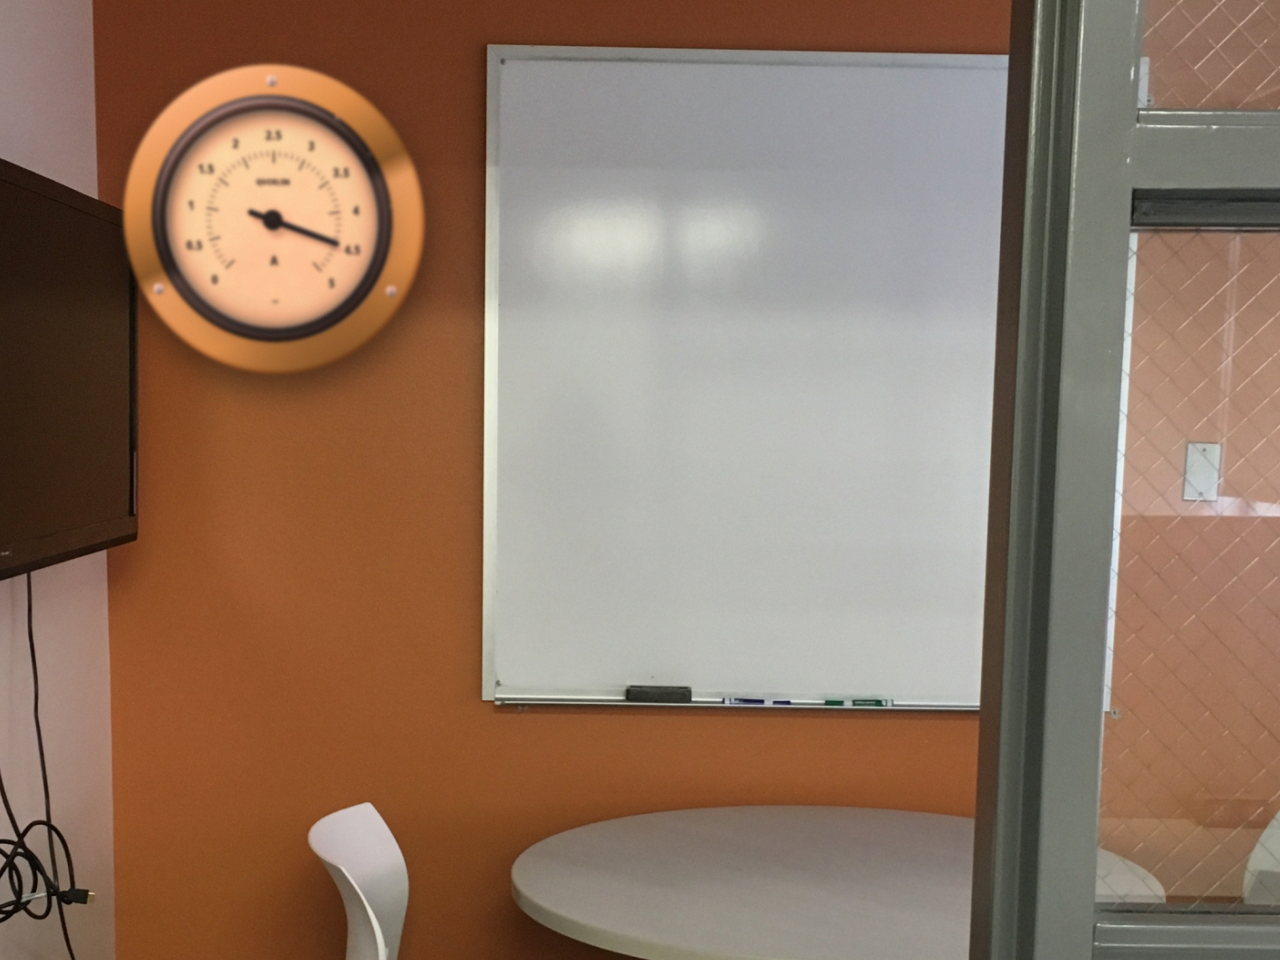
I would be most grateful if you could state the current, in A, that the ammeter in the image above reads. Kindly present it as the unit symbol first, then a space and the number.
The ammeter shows A 4.5
